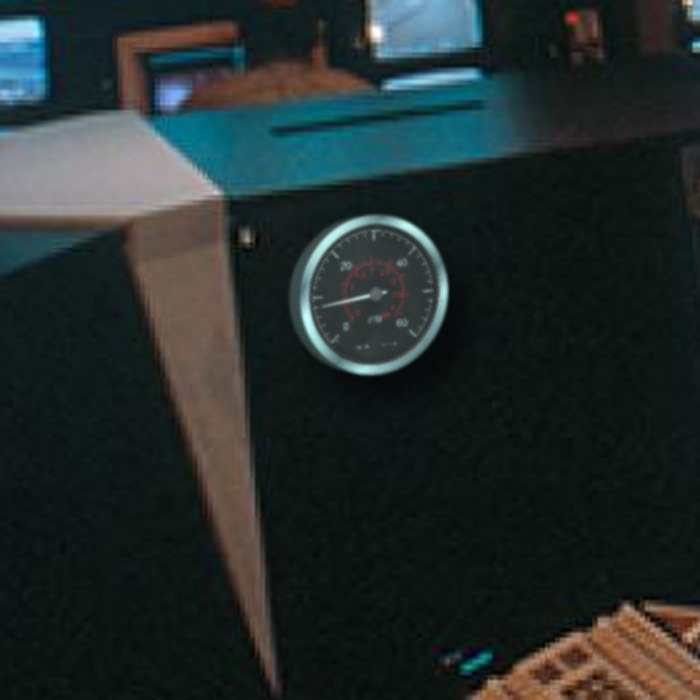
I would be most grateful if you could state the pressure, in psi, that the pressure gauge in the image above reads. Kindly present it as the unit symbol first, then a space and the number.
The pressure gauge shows psi 8
